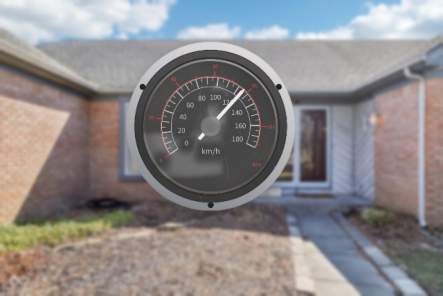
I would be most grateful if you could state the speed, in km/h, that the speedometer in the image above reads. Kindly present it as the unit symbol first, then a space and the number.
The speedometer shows km/h 125
